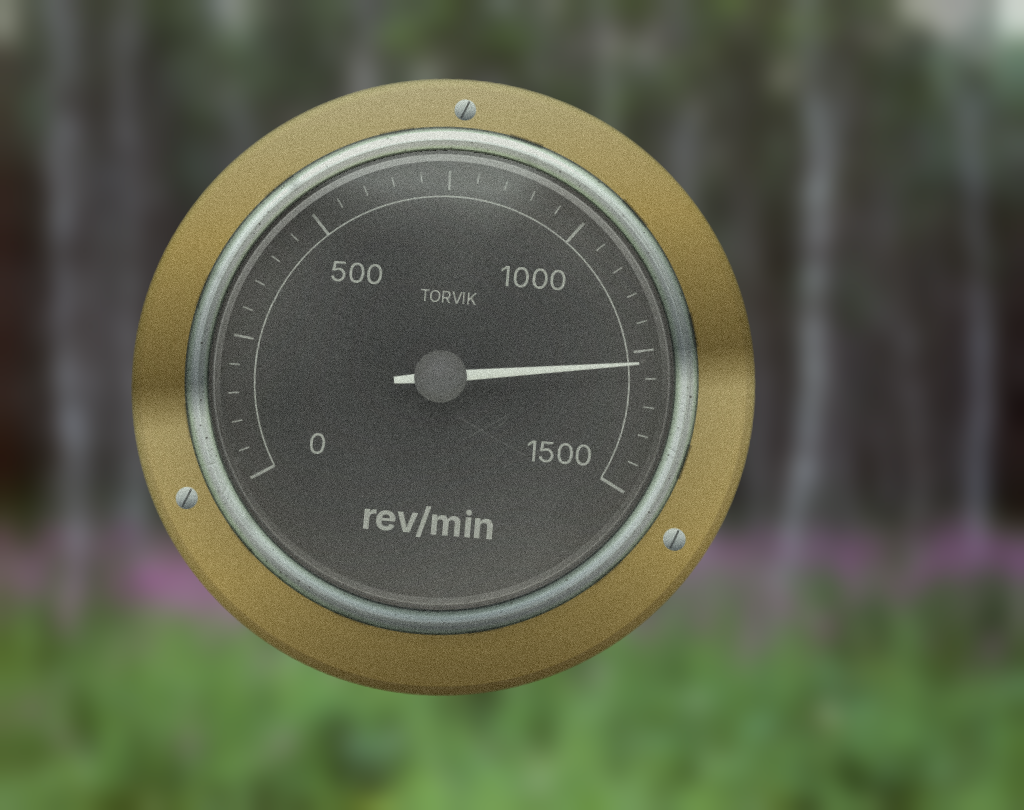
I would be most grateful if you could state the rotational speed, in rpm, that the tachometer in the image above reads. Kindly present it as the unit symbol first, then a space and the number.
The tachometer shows rpm 1275
